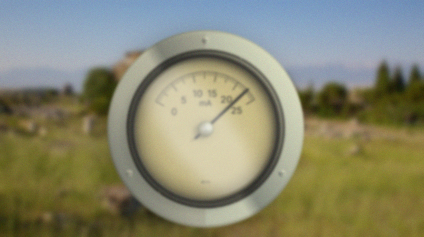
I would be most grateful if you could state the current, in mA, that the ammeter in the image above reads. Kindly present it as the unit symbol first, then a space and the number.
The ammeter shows mA 22.5
